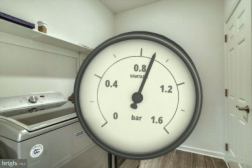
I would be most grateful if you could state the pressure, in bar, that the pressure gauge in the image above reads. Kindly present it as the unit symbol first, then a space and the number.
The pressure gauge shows bar 0.9
